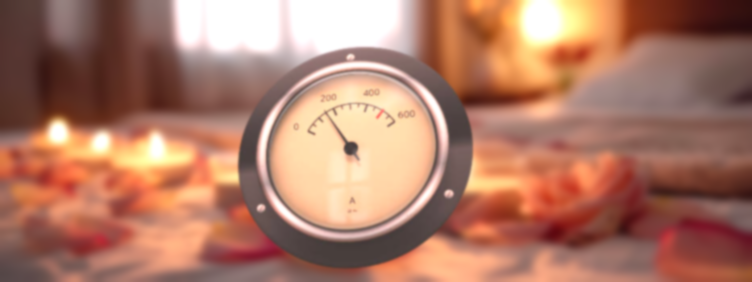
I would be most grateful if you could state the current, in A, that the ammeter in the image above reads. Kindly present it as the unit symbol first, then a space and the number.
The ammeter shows A 150
